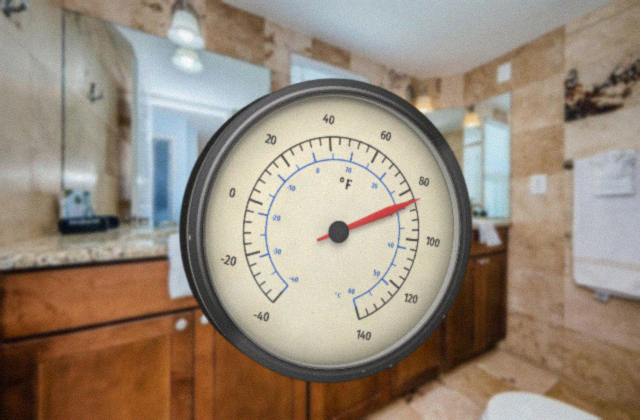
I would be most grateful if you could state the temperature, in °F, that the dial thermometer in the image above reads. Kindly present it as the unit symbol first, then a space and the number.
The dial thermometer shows °F 84
